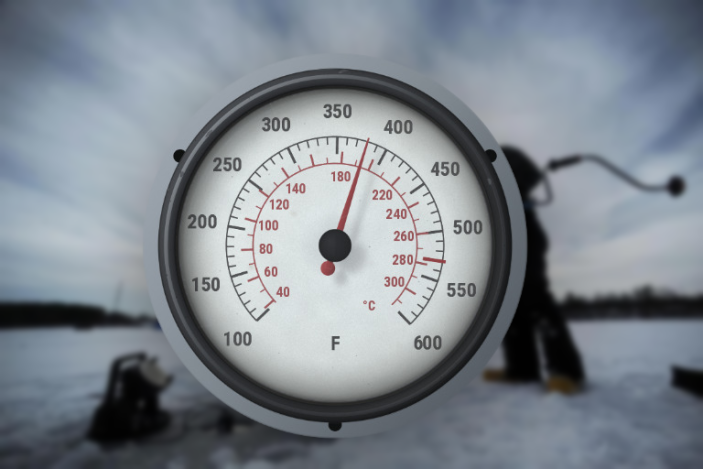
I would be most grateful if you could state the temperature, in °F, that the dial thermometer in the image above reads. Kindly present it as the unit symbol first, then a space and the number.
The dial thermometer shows °F 380
